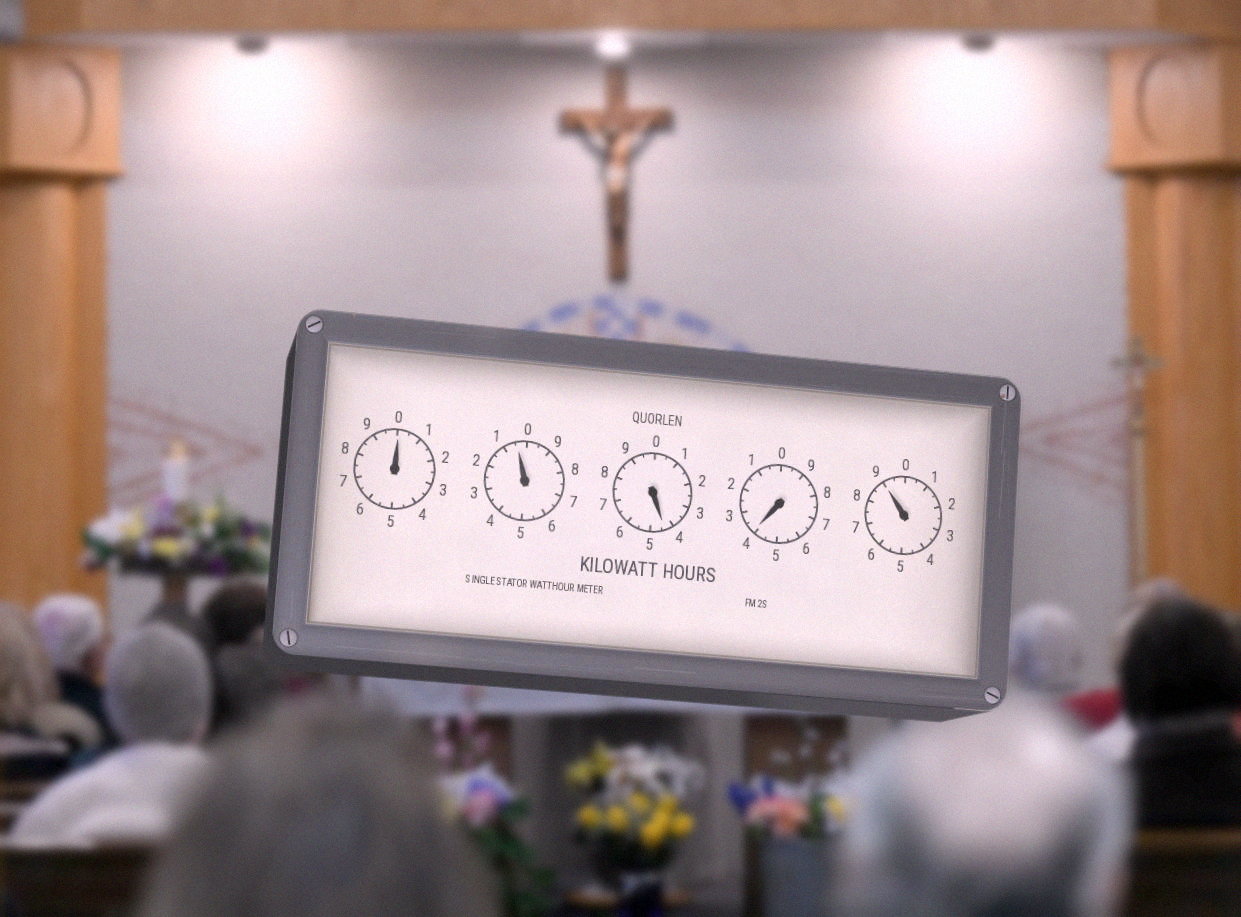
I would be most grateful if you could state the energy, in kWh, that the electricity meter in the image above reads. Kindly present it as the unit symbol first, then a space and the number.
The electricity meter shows kWh 439
